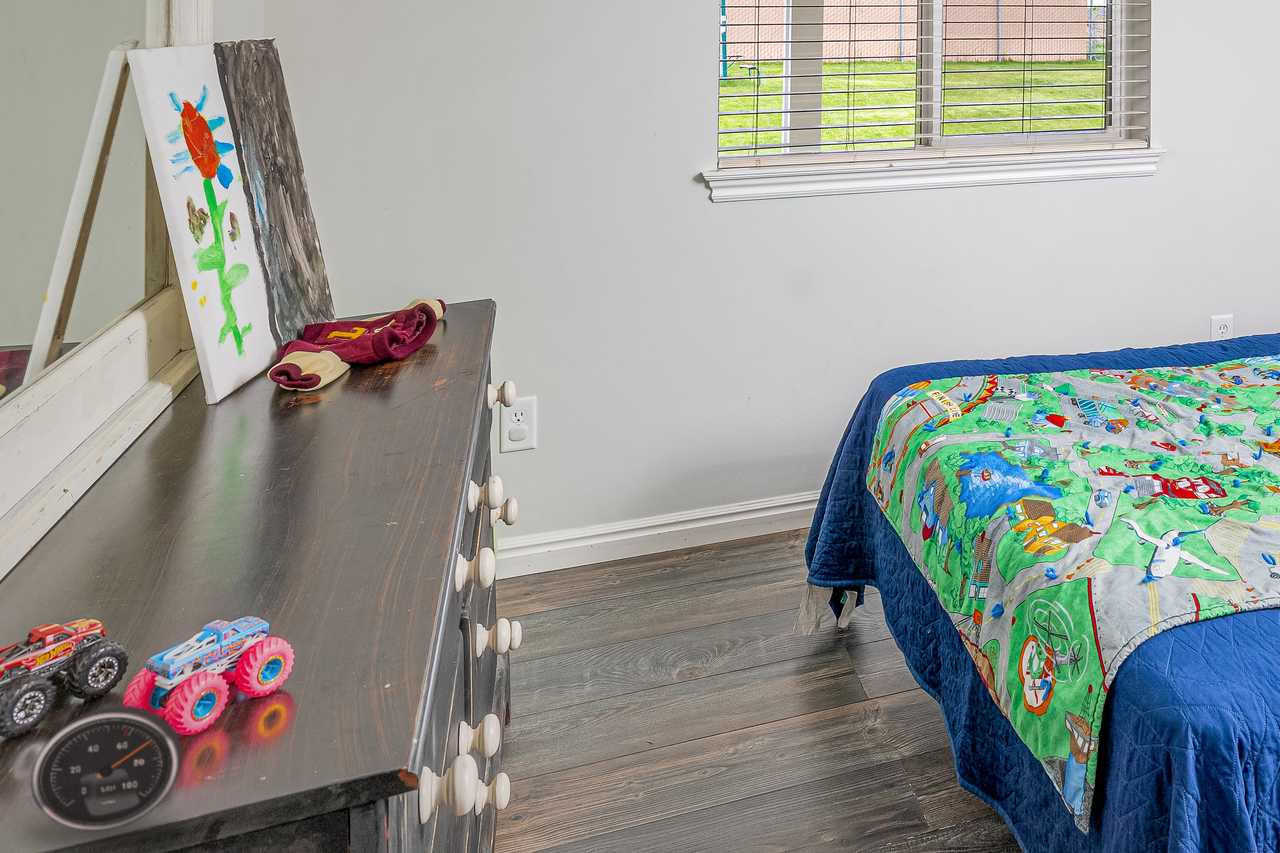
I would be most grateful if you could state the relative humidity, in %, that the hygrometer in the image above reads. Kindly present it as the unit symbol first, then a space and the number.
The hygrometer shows % 70
